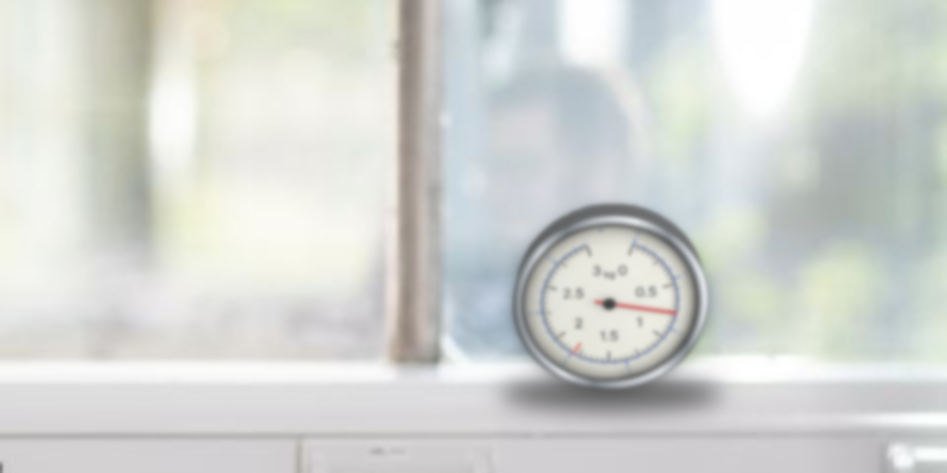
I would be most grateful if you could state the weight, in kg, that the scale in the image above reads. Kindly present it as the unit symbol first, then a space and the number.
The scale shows kg 0.75
